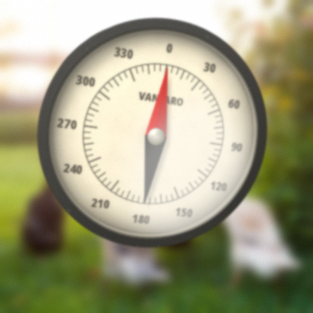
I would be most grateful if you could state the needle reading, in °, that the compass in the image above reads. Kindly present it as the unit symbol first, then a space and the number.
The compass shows ° 0
